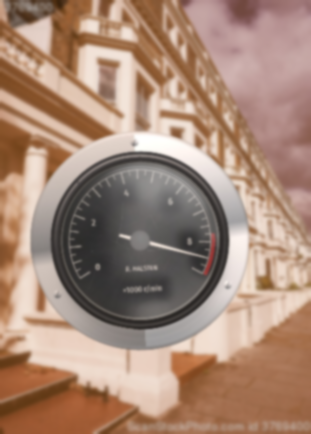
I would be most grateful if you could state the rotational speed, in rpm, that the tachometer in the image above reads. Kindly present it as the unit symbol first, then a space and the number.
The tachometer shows rpm 8500
